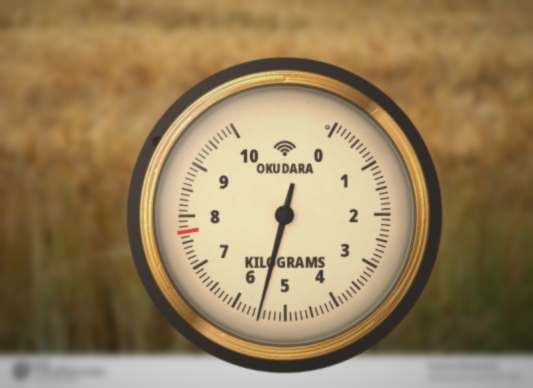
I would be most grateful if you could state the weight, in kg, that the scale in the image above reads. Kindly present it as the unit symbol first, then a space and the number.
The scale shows kg 5.5
